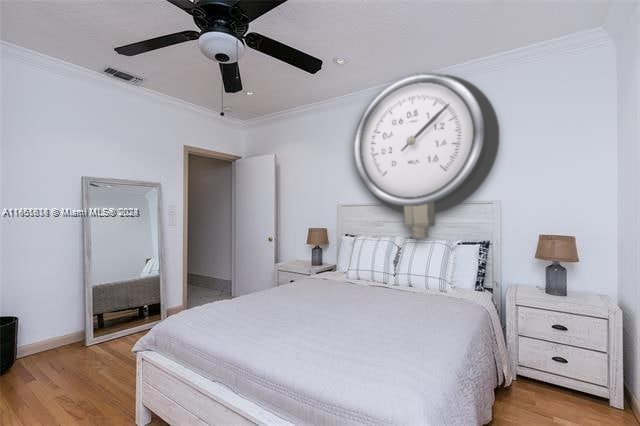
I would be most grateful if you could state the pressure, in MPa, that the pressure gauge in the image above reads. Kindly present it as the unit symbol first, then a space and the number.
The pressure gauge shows MPa 1.1
